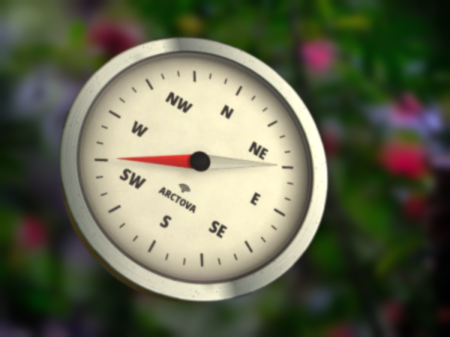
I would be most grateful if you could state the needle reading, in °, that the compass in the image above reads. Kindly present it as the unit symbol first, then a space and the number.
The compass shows ° 240
